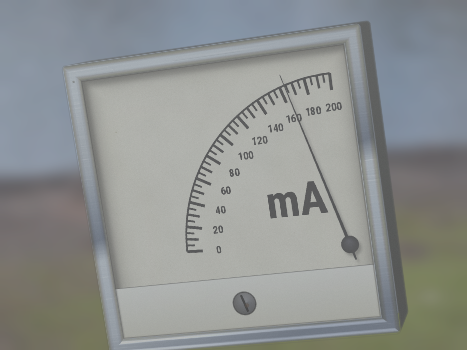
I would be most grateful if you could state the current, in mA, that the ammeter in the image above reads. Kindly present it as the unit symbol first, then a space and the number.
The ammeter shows mA 165
